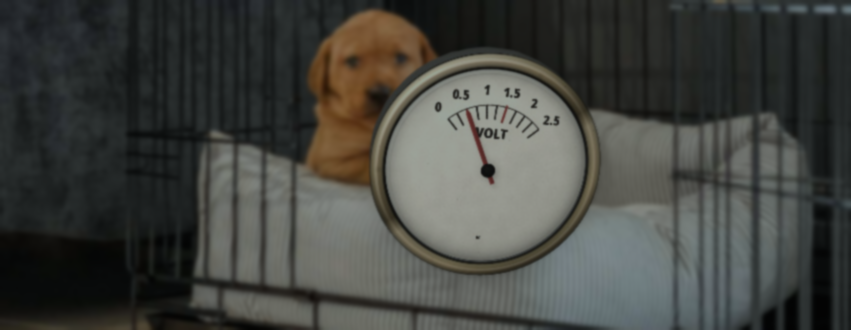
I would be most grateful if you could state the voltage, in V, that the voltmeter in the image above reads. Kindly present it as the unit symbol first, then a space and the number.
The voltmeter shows V 0.5
